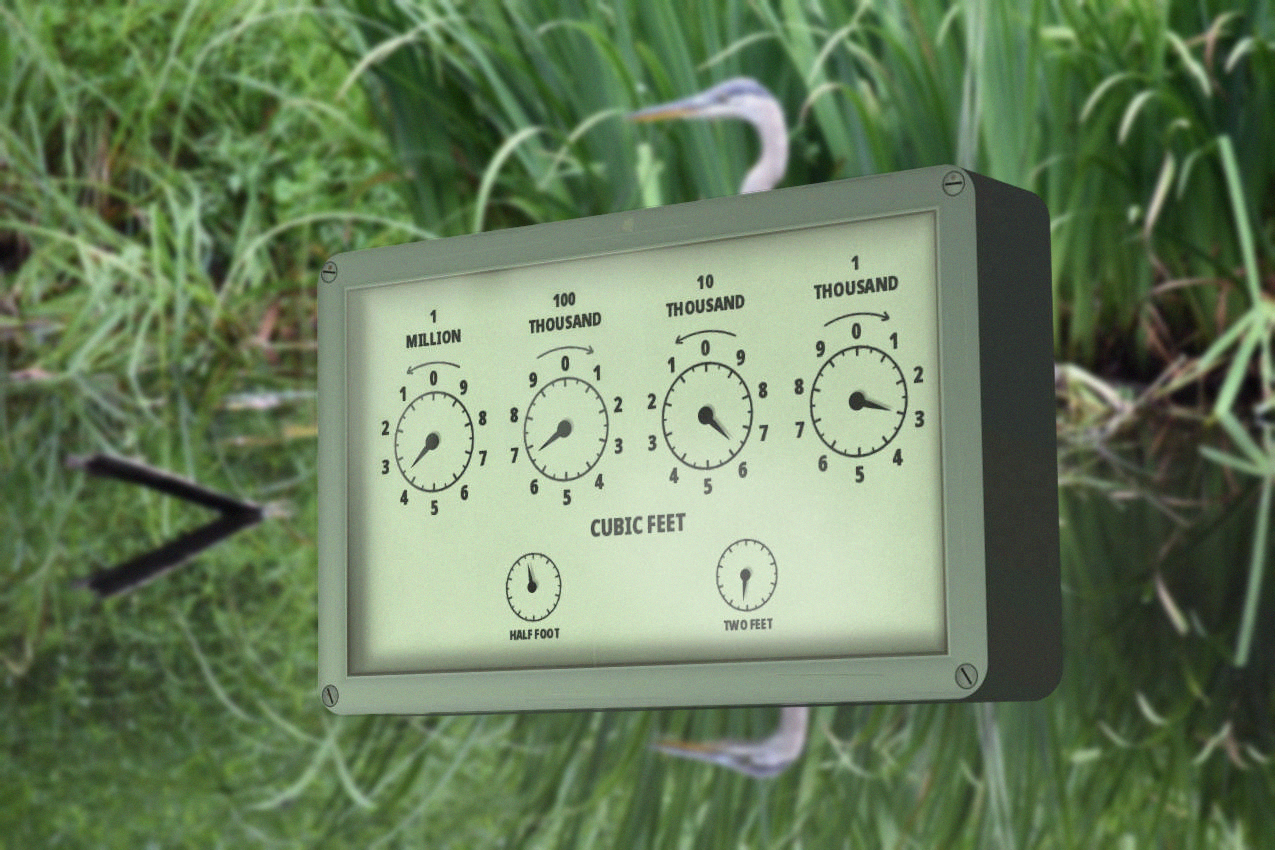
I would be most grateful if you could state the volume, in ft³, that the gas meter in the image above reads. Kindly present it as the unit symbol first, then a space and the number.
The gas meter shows ft³ 366300
